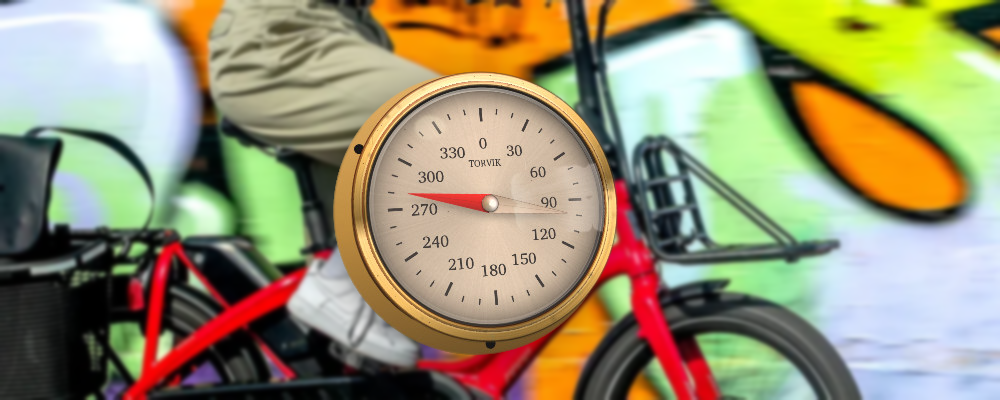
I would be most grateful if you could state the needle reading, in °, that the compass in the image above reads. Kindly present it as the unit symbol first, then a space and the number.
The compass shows ° 280
